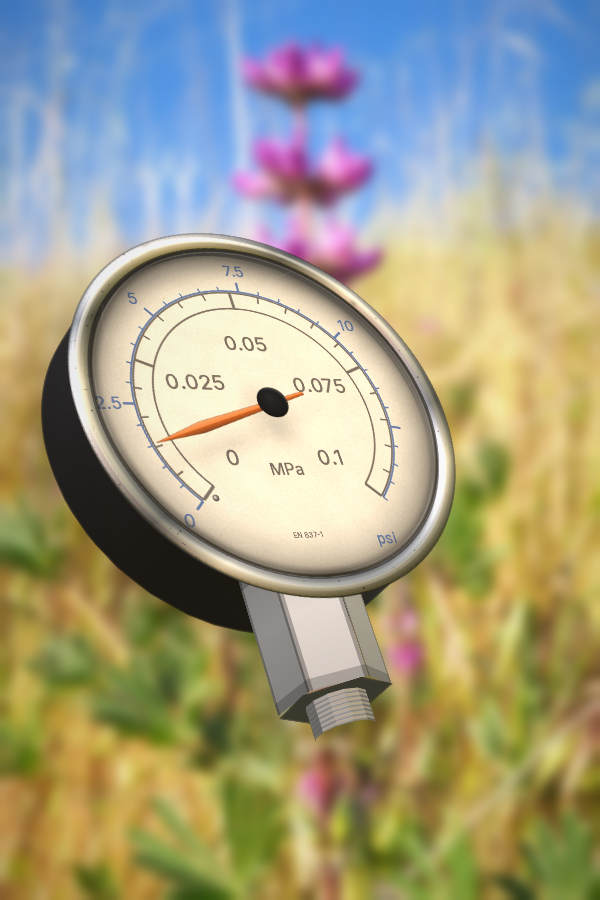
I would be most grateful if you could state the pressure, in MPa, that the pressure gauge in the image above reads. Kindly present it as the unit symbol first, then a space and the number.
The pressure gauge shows MPa 0.01
